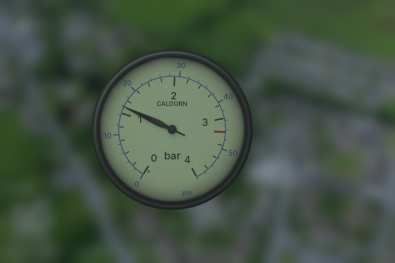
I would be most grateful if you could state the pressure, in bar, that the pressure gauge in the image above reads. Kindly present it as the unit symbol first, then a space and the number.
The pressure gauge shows bar 1.1
